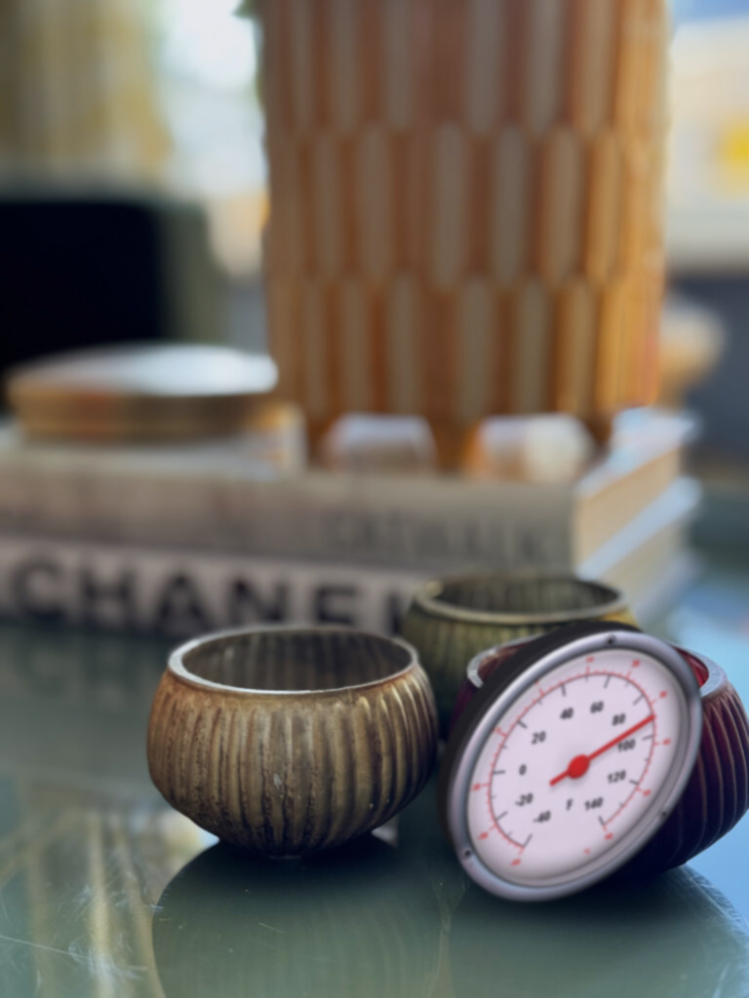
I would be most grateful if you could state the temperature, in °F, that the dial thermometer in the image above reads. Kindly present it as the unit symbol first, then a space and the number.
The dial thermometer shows °F 90
